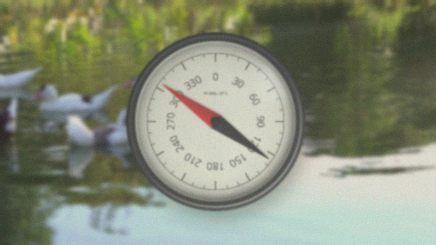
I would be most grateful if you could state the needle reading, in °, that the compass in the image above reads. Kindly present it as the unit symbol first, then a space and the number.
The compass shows ° 305
